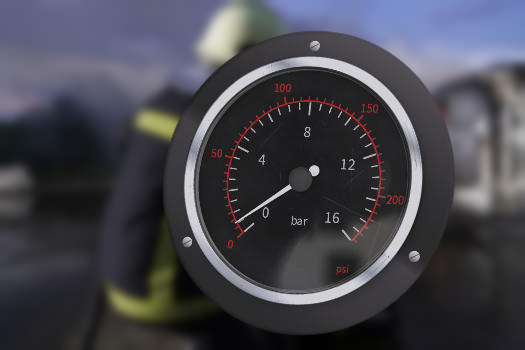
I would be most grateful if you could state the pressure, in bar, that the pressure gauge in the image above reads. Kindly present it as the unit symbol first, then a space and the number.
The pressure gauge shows bar 0.5
